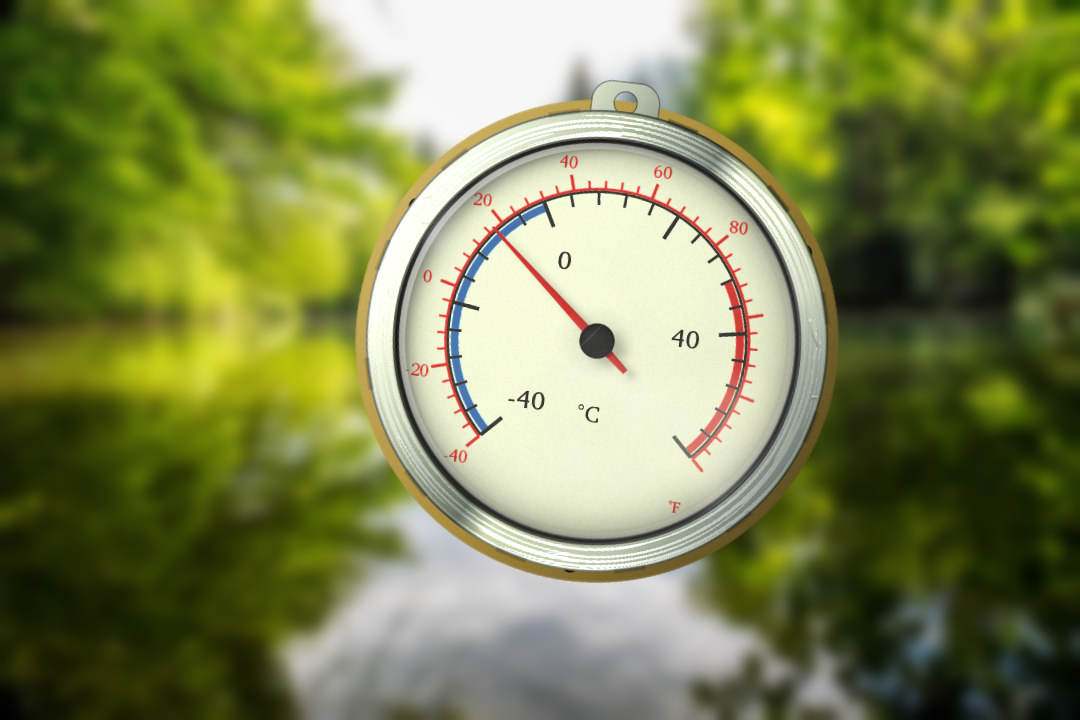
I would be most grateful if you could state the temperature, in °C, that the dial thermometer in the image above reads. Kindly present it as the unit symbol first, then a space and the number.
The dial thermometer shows °C -8
